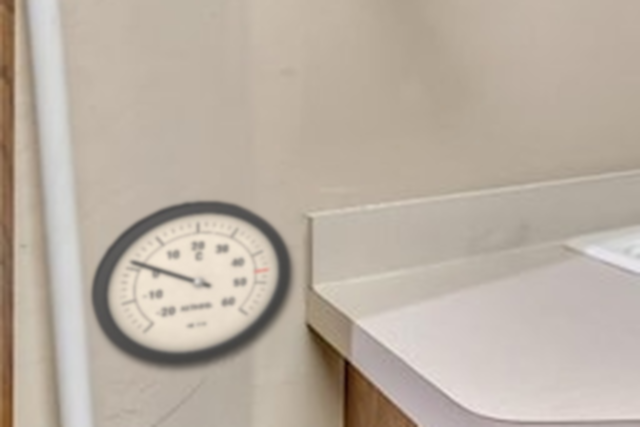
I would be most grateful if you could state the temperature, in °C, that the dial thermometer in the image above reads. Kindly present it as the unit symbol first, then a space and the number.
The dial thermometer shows °C 2
